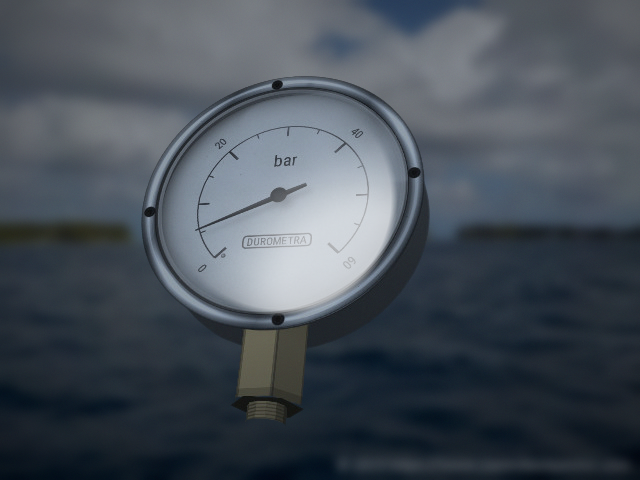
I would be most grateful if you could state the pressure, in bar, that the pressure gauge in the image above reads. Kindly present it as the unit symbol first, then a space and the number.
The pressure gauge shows bar 5
